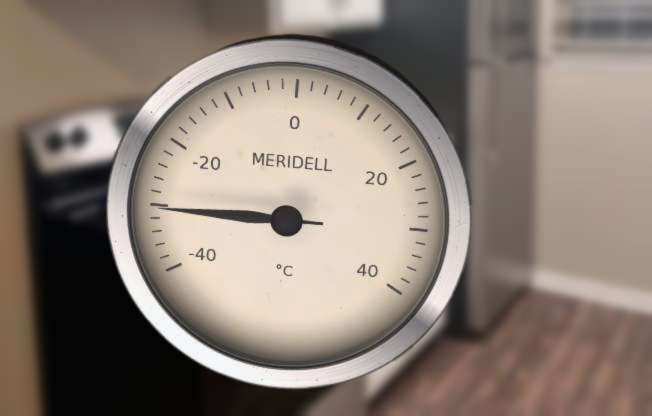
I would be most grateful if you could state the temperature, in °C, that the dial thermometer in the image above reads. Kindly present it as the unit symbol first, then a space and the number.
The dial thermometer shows °C -30
